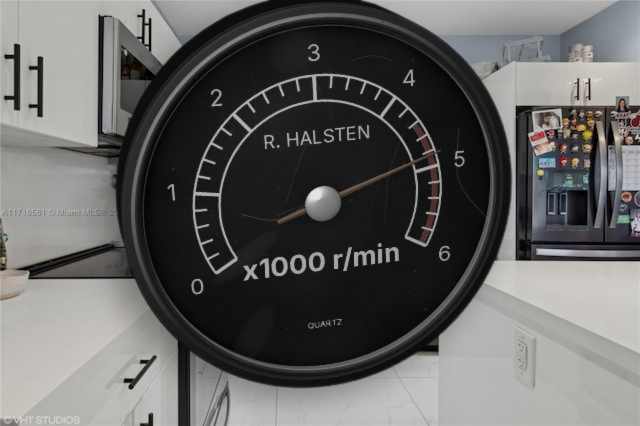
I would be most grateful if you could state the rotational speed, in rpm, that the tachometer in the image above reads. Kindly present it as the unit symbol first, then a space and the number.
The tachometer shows rpm 4800
